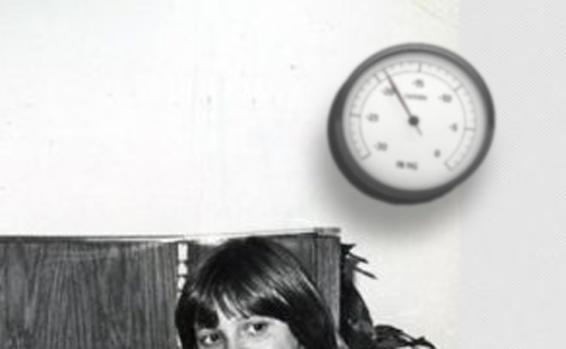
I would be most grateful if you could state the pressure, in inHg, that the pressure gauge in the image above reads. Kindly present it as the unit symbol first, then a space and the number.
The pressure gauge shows inHg -19
